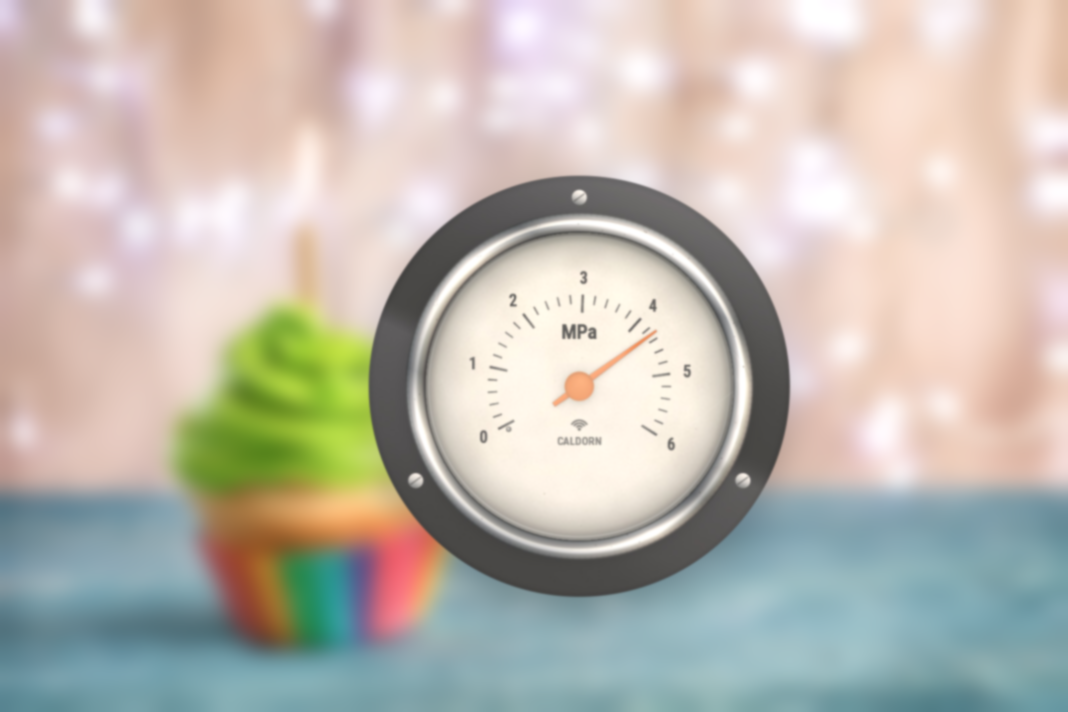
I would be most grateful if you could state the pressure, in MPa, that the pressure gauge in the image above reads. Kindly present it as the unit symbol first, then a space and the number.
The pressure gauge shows MPa 4.3
